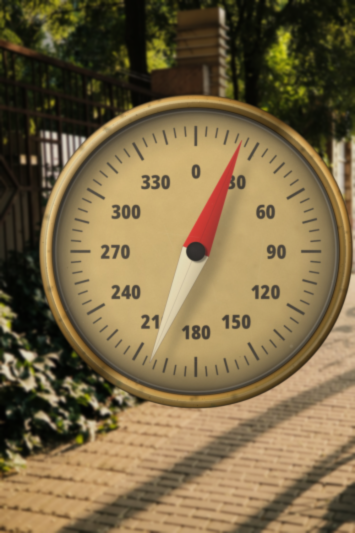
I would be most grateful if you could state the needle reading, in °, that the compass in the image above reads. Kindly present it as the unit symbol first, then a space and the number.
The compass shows ° 22.5
